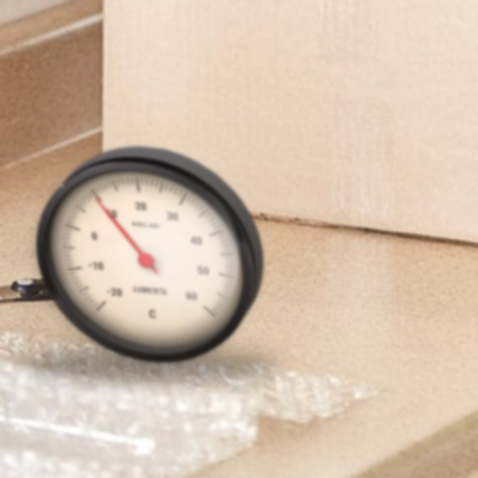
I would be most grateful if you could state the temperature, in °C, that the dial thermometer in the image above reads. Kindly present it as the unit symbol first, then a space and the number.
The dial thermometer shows °C 10
